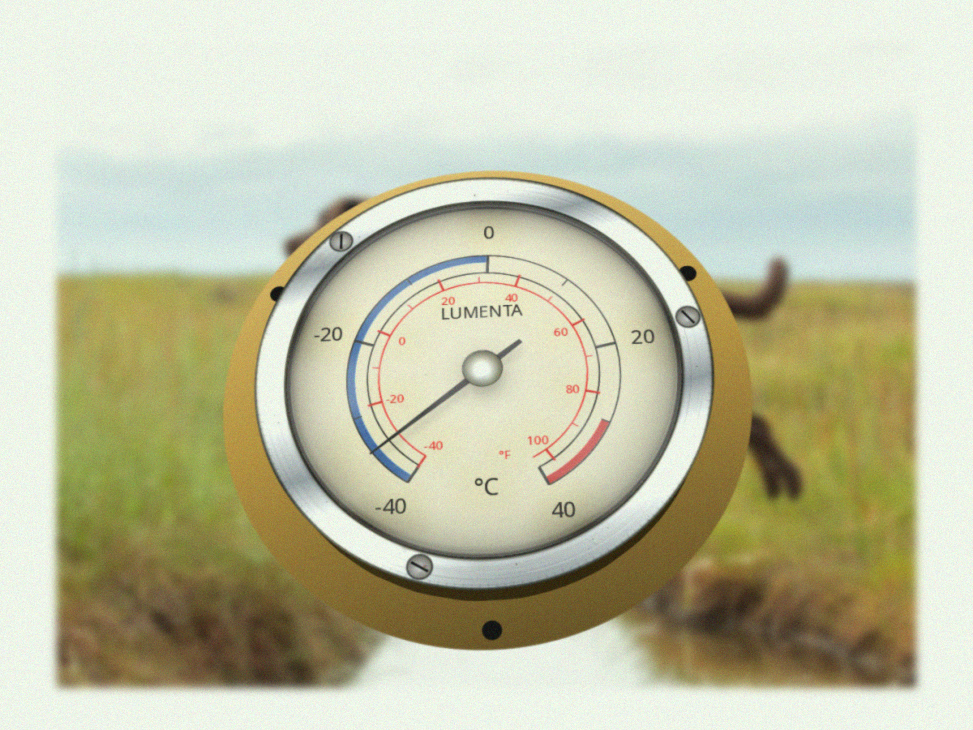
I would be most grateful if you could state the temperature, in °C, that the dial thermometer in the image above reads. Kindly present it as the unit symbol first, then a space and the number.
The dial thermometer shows °C -35
